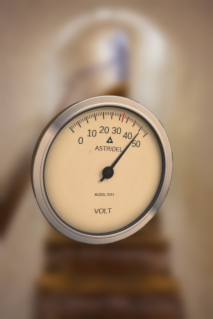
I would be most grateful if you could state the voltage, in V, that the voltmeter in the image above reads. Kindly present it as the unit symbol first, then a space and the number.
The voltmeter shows V 45
